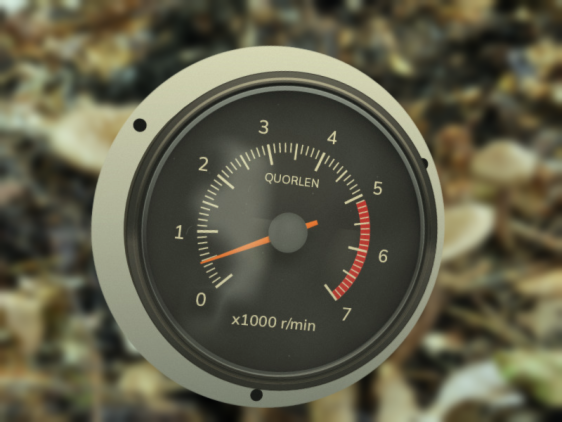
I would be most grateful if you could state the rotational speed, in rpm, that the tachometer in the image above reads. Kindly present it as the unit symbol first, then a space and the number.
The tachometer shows rpm 500
